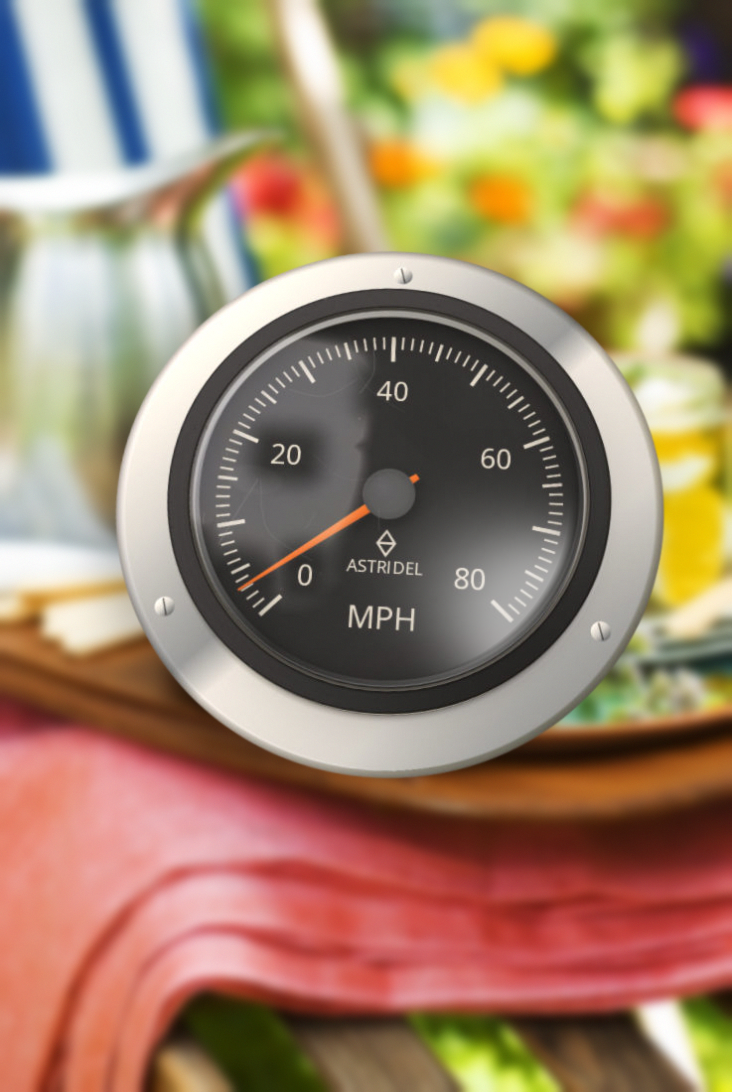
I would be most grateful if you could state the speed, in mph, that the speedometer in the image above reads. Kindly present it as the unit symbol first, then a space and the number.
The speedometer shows mph 3
